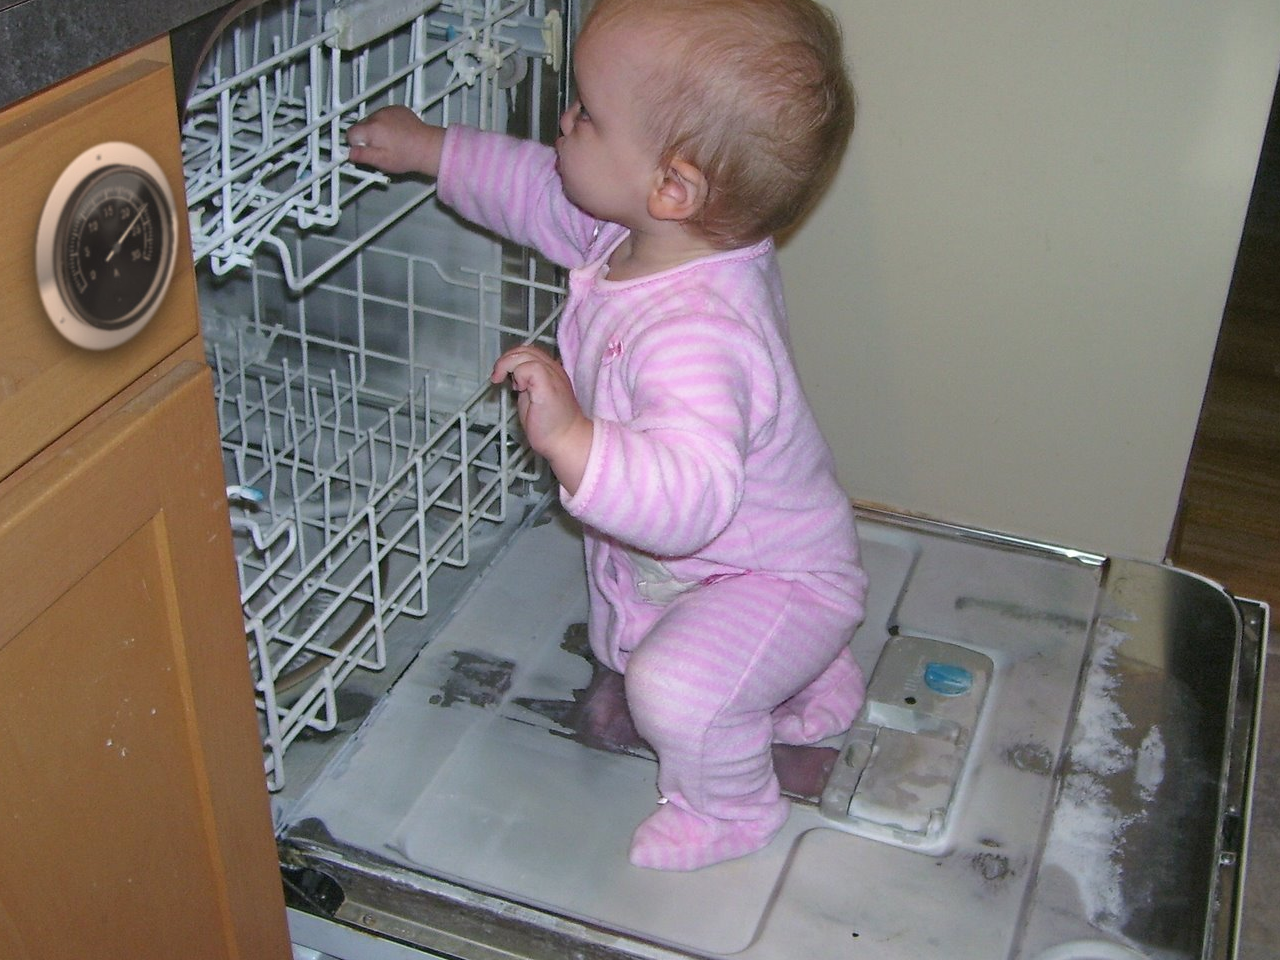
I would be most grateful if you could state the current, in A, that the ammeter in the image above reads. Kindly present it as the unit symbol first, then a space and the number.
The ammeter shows A 22.5
